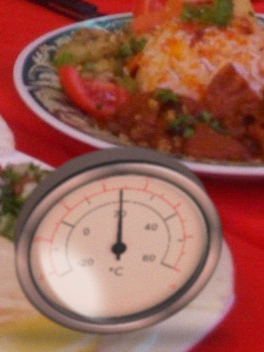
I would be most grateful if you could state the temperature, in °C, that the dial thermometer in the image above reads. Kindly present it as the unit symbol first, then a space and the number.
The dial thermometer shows °C 20
